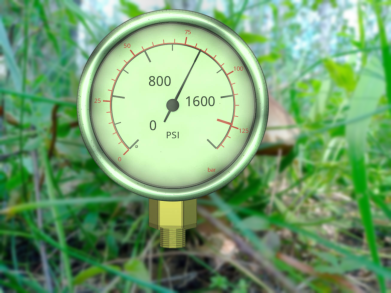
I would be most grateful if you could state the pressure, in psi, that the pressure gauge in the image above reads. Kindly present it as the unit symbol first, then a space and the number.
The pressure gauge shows psi 1200
